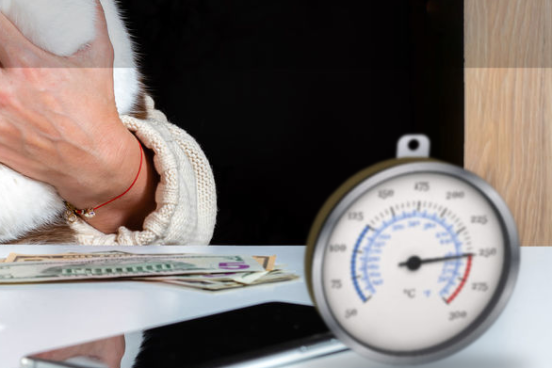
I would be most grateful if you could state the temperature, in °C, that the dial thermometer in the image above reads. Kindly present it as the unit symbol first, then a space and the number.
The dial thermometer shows °C 250
